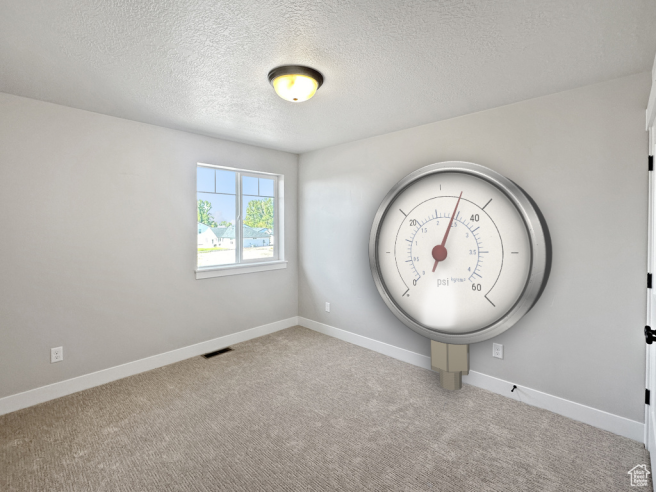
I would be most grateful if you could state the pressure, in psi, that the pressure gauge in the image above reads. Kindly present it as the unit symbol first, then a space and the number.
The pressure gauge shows psi 35
